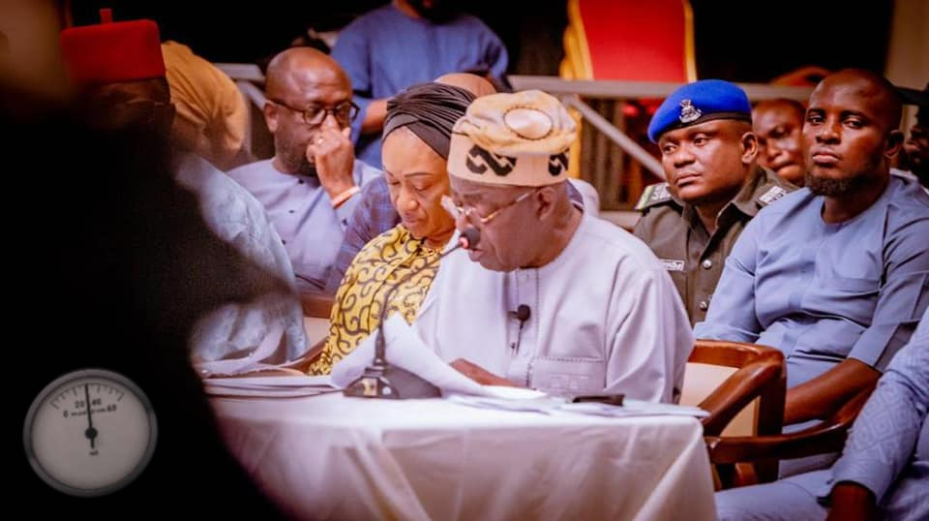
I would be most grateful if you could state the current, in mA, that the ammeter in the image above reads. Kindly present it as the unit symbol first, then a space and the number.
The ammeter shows mA 30
